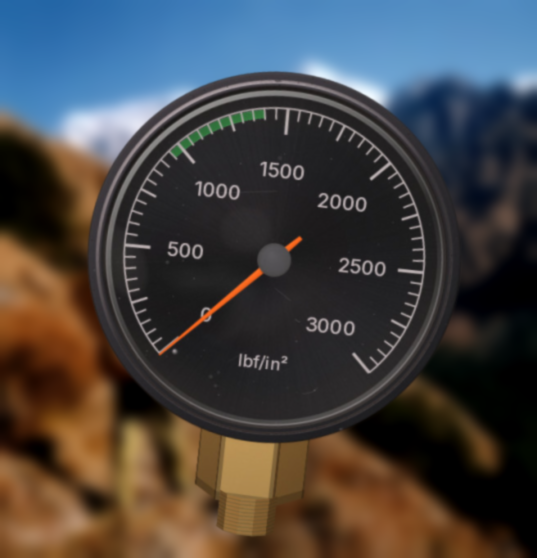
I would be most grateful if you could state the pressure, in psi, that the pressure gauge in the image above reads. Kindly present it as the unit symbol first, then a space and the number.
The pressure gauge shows psi 0
